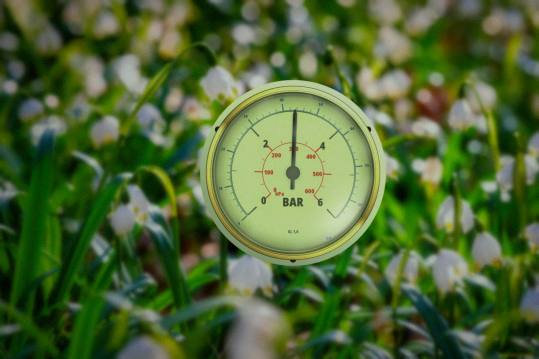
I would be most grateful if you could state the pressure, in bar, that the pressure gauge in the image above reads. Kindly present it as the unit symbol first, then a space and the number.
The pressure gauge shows bar 3
